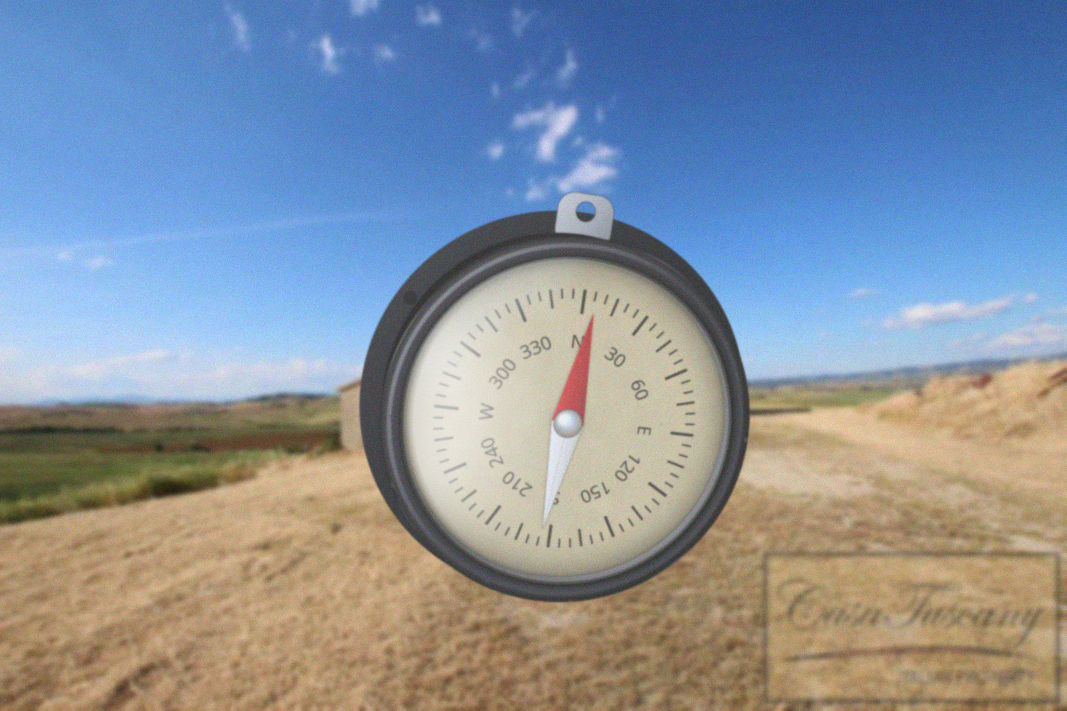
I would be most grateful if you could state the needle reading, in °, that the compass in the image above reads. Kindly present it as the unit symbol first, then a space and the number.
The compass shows ° 5
